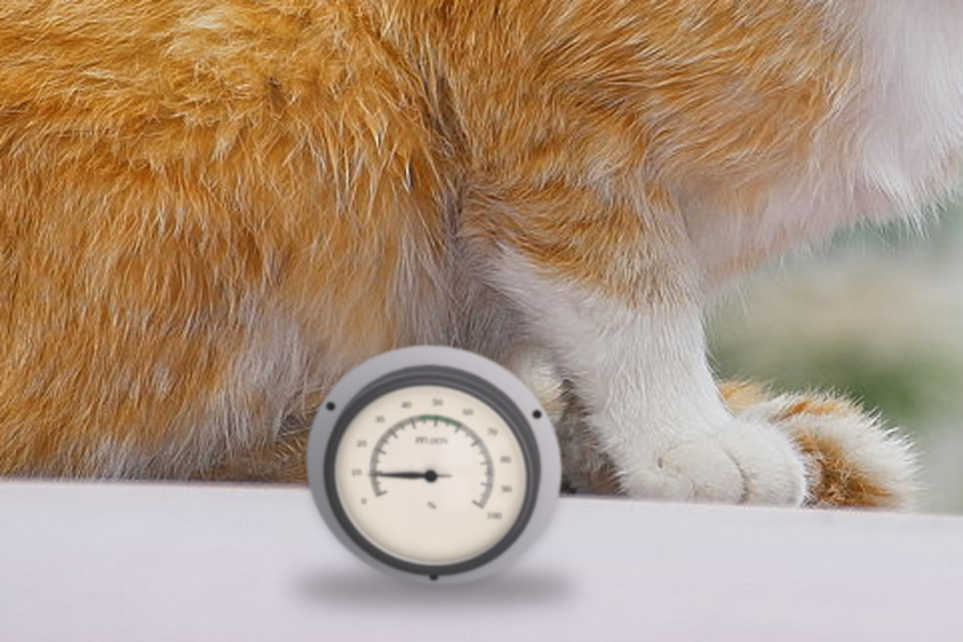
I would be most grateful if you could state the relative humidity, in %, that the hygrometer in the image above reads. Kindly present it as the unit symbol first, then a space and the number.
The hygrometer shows % 10
